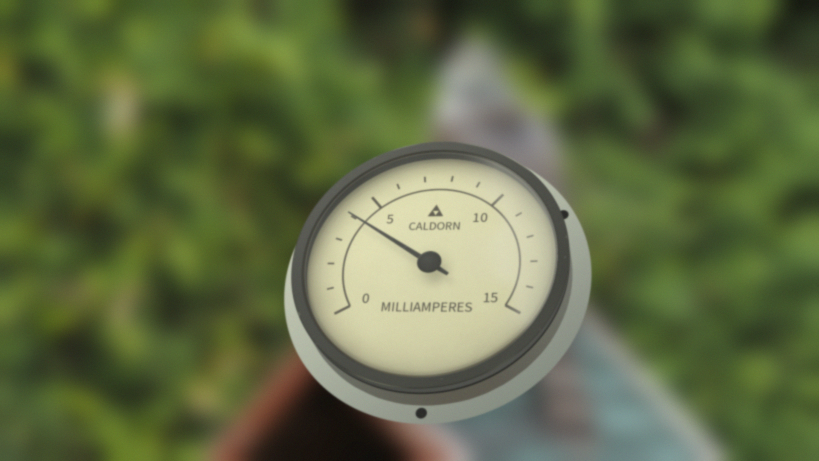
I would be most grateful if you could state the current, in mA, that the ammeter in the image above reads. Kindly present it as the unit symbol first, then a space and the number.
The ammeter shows mA 4
